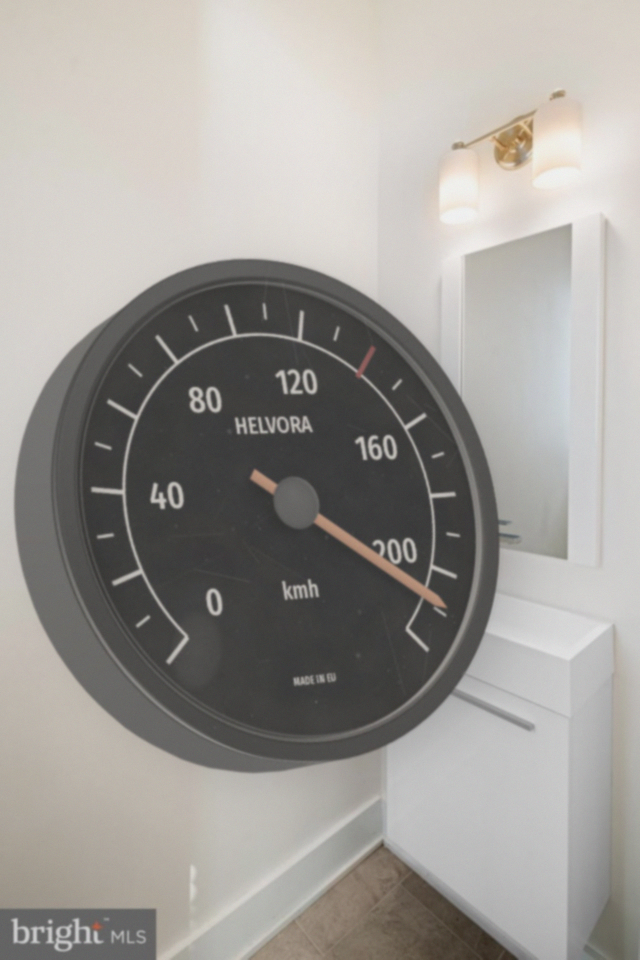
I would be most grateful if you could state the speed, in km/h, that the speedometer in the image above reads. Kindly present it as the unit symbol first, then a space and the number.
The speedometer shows km/h 210
